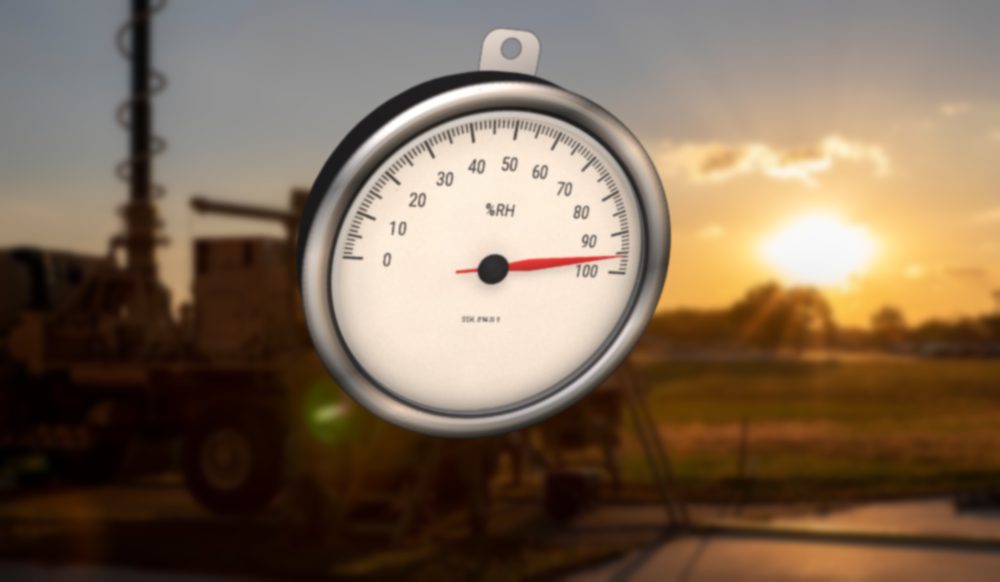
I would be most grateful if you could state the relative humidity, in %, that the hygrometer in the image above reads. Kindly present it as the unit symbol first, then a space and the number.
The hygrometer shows % 95
